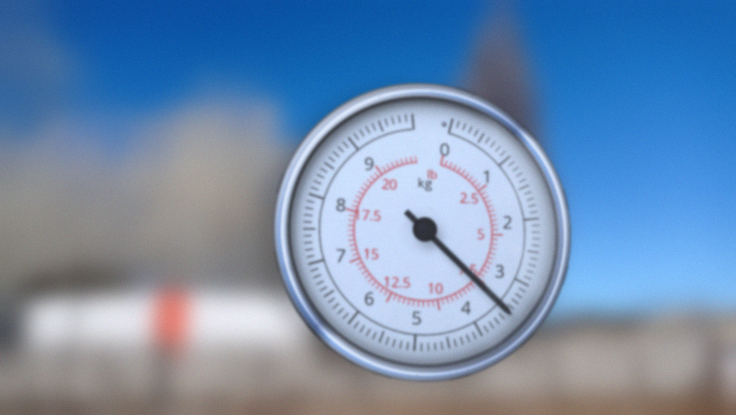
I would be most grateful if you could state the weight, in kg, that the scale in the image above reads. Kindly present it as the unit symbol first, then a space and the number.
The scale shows kg 3.5
